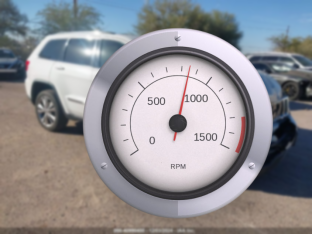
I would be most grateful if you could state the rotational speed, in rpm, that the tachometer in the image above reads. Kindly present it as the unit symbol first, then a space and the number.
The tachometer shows rpm 850
